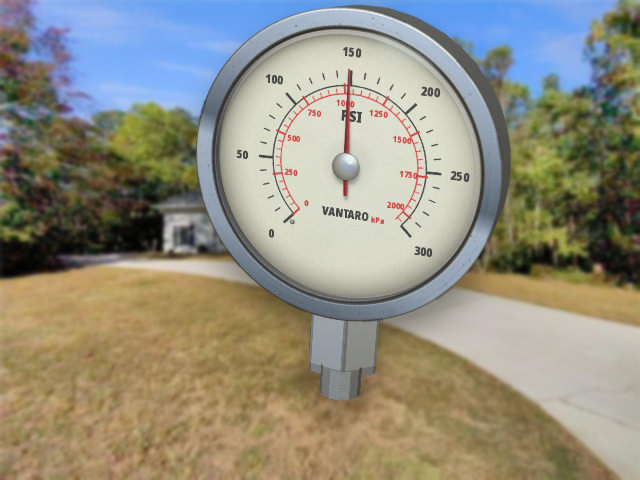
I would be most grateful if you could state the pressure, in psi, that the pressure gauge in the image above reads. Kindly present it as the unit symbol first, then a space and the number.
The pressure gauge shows psi 150
